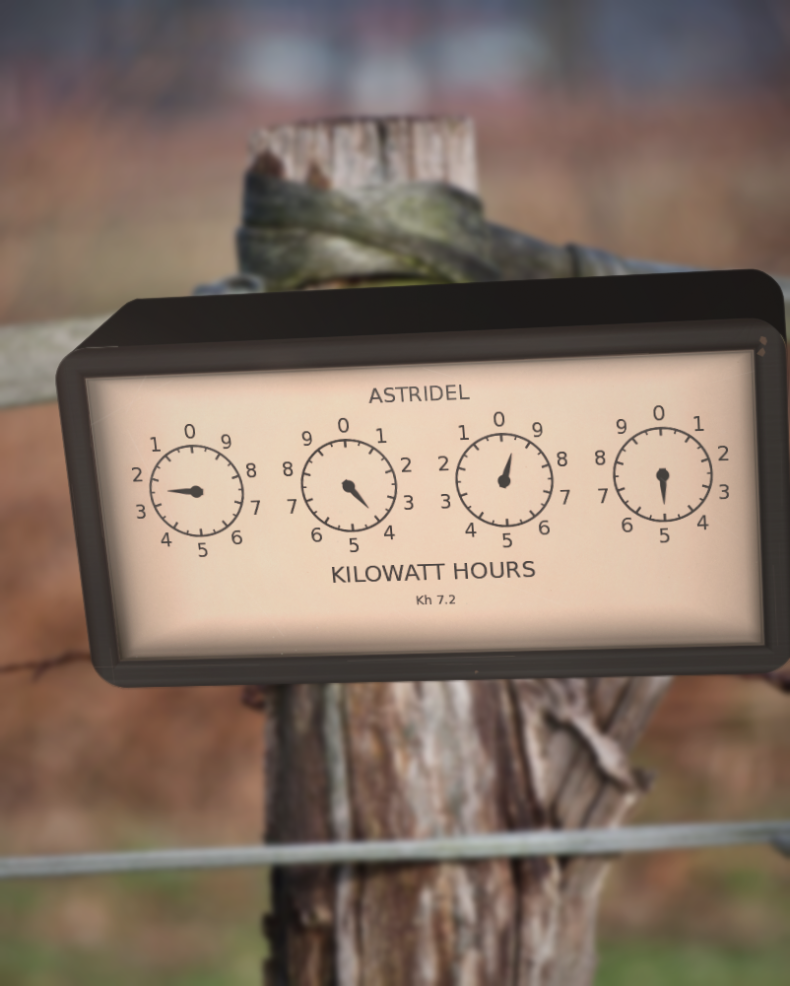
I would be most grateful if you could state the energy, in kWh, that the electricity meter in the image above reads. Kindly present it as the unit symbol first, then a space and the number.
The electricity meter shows kWh 2395
